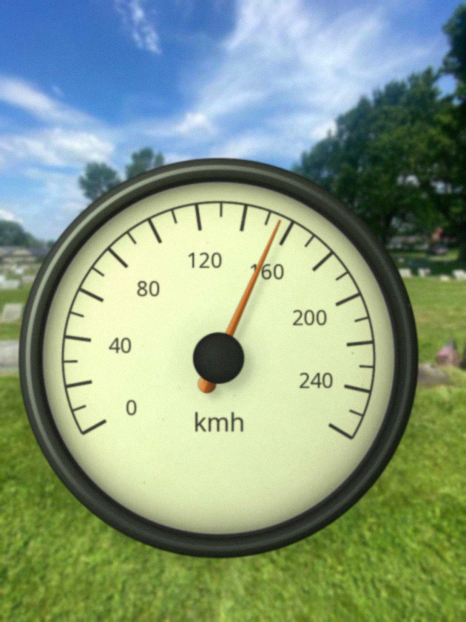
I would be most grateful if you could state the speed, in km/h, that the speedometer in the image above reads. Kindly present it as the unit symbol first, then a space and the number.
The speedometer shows km/h 155
